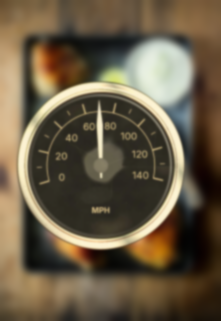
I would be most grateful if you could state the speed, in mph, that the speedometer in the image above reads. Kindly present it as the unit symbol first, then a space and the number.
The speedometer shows mph 70
